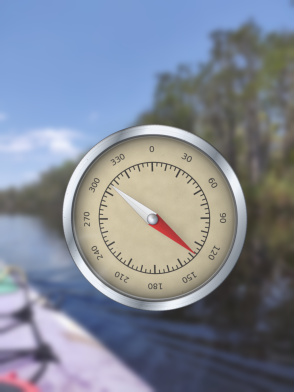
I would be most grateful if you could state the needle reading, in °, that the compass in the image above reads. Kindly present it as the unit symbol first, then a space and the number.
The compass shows ° 130
